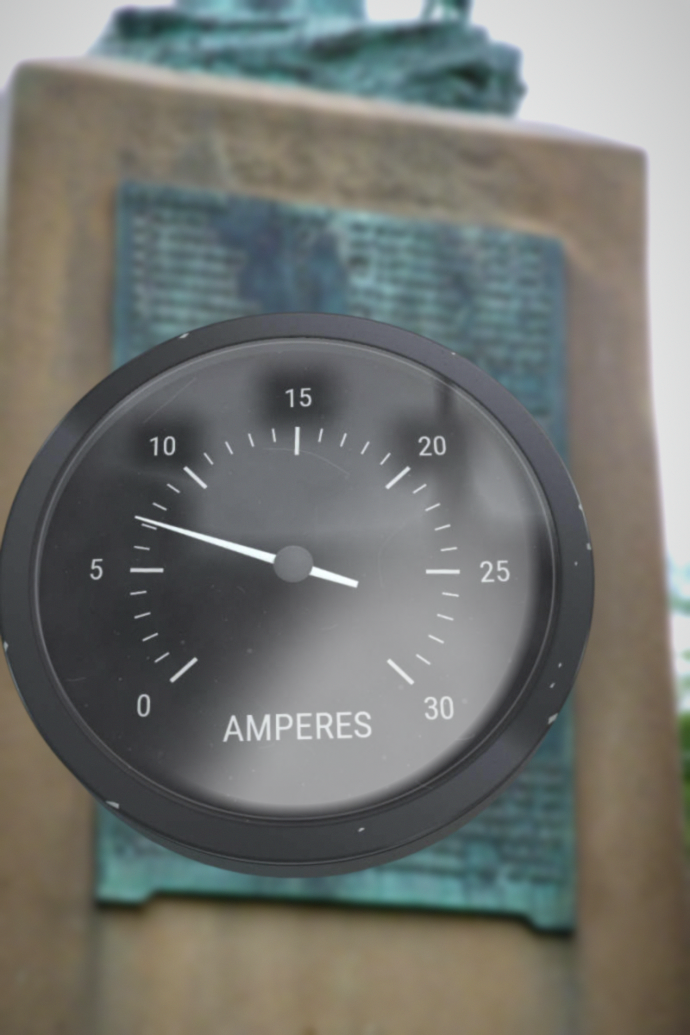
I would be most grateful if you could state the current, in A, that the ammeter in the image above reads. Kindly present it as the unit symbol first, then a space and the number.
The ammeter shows A 7
